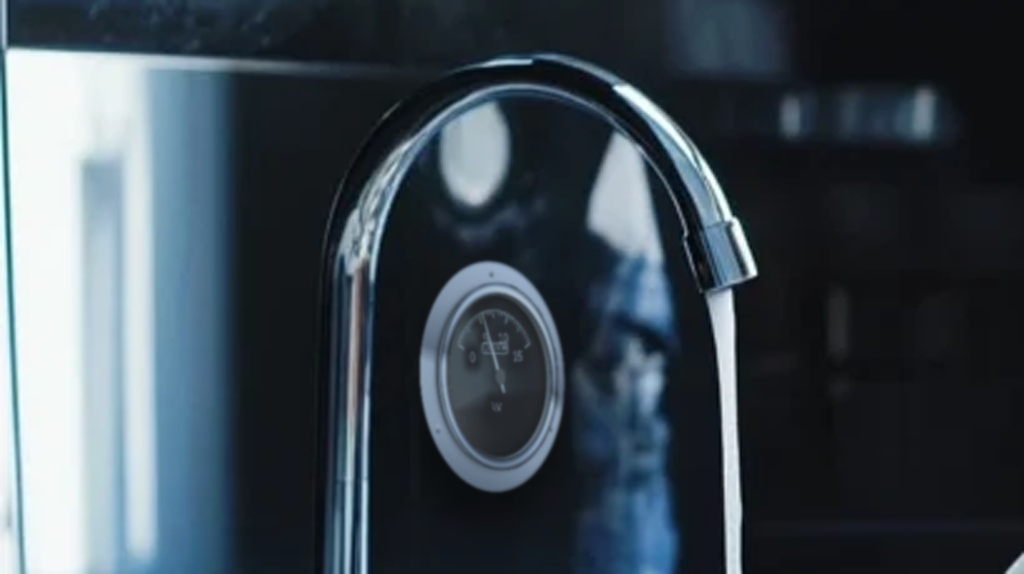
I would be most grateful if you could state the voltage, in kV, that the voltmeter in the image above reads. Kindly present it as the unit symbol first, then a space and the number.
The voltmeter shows kV 5
